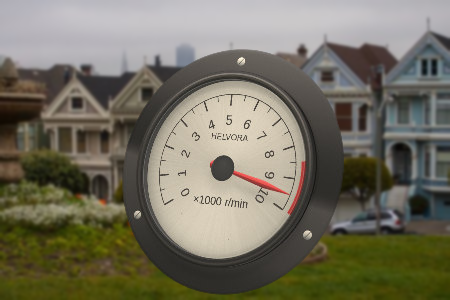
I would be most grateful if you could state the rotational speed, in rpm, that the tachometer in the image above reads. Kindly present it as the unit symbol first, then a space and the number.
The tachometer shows rpm 9500
